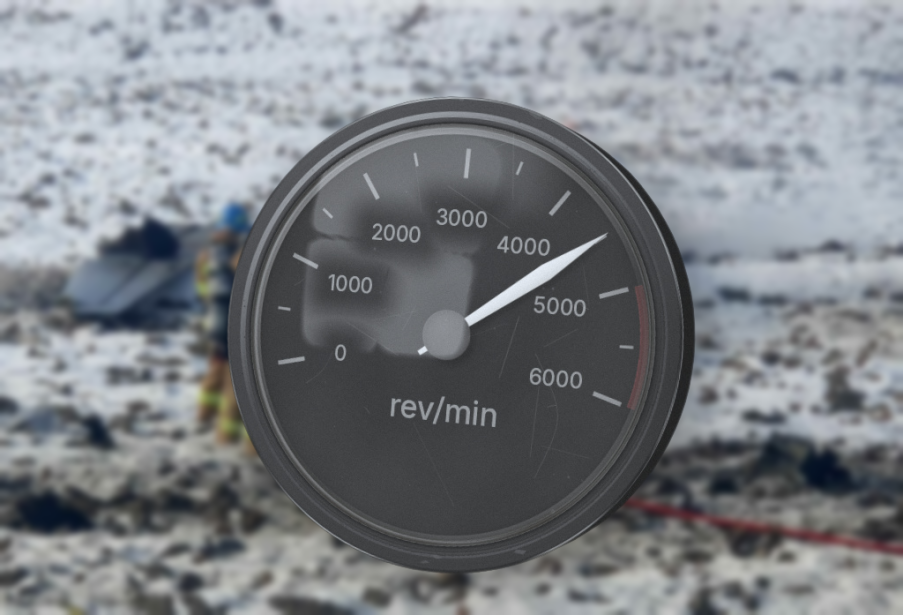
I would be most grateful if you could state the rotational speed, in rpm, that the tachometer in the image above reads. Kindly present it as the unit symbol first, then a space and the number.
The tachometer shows rpm 4500
